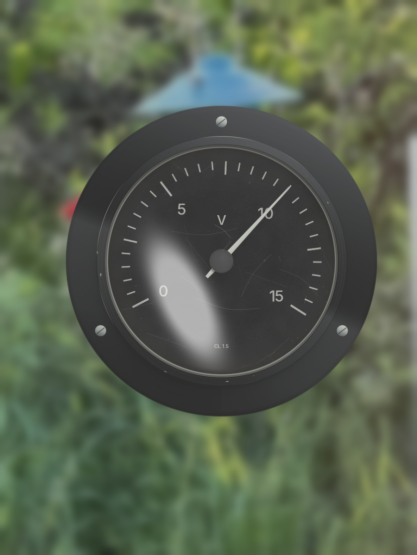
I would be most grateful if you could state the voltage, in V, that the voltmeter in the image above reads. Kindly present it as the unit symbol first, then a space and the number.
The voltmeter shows V 10
